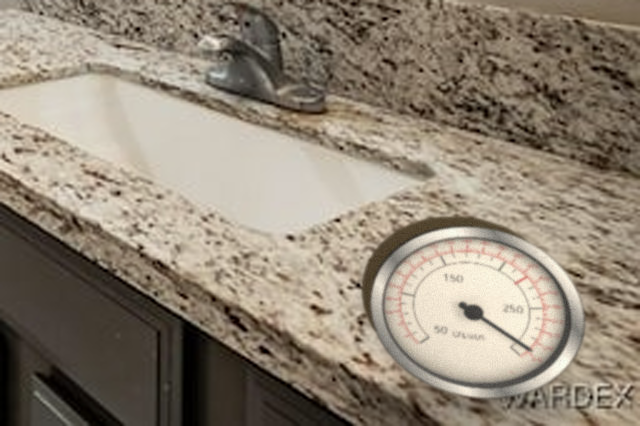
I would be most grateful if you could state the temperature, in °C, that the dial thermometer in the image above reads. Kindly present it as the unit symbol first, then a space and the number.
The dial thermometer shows °C 290
